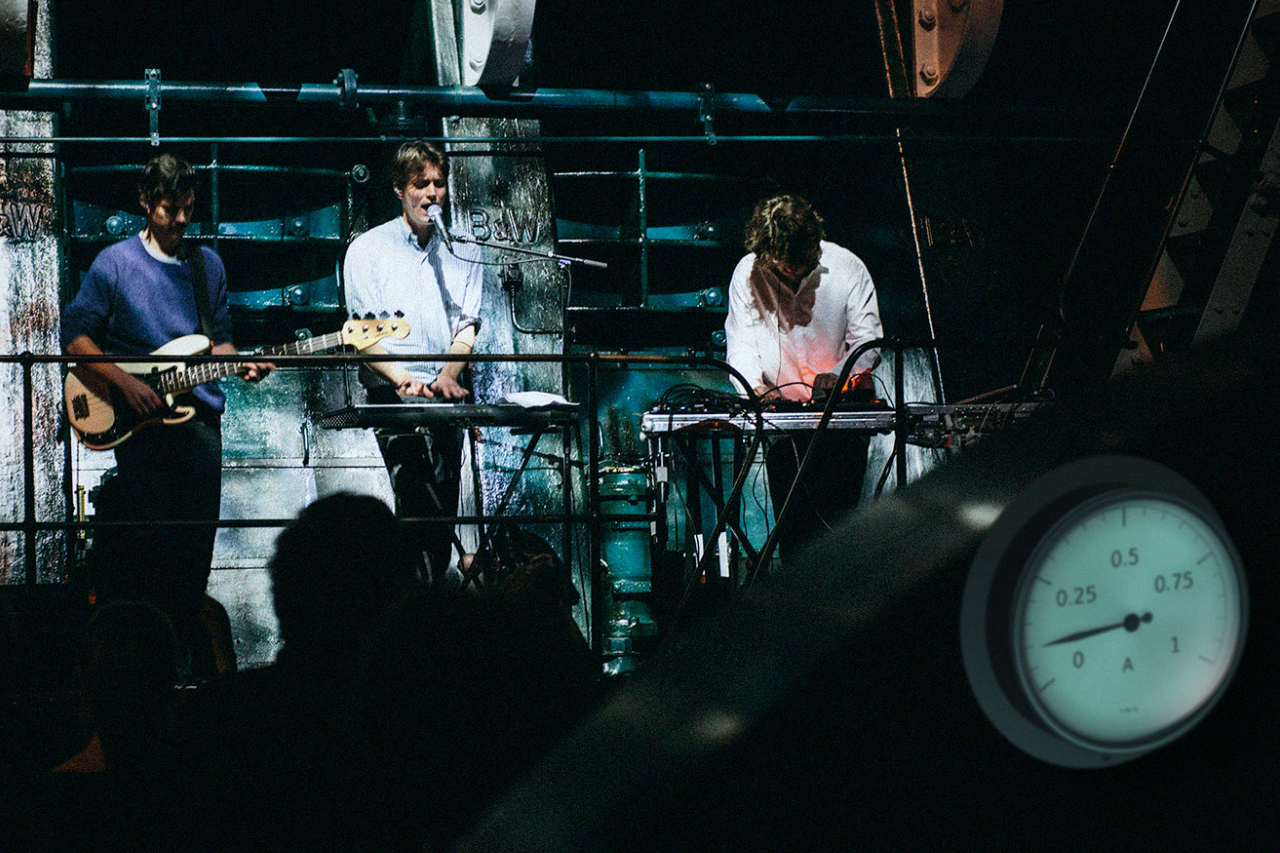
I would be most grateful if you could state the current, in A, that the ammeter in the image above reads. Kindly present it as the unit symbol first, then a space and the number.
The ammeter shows A 0.1
